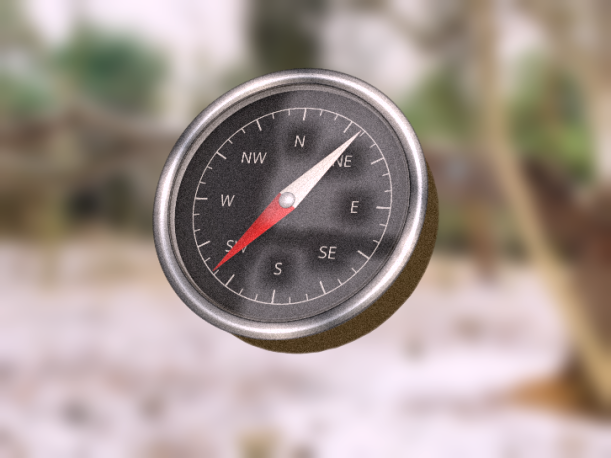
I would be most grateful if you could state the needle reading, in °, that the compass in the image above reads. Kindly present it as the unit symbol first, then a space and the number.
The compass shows ° 220
